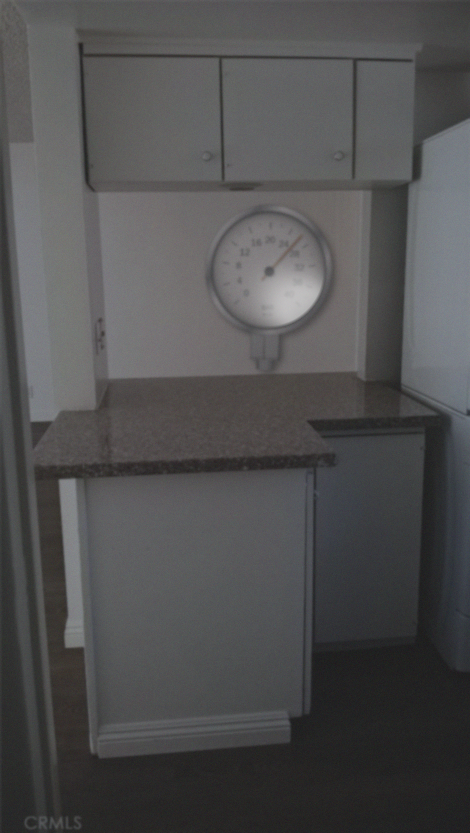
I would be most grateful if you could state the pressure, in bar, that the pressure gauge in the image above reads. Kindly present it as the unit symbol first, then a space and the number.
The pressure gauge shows bar 26
